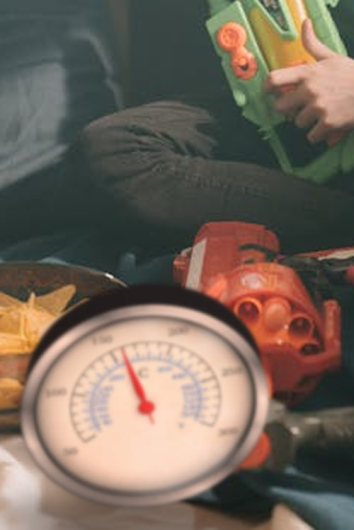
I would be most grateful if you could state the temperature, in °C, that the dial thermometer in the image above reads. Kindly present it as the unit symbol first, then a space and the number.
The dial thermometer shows °C 160
